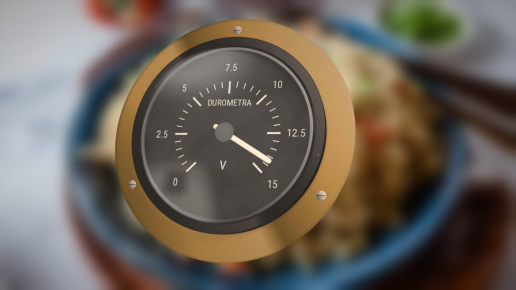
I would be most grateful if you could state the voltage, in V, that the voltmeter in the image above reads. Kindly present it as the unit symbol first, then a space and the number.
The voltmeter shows V 14.25
